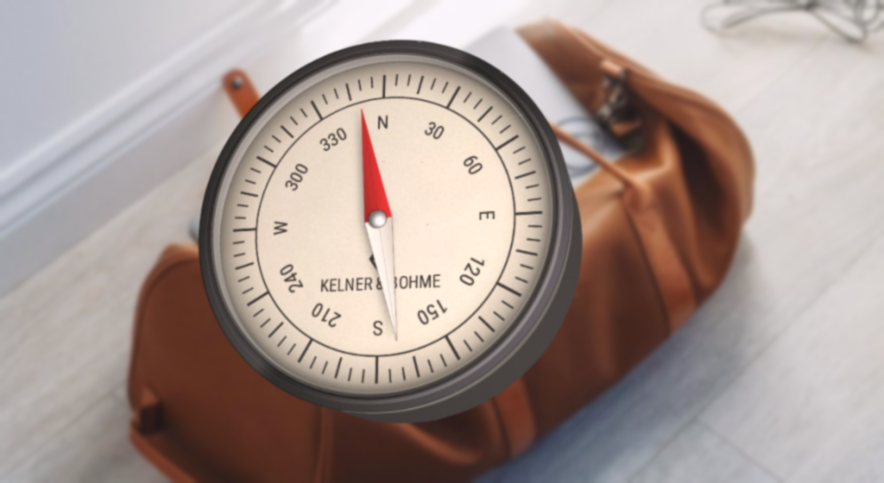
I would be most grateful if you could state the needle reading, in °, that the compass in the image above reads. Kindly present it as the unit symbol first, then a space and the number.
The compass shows ° 350
